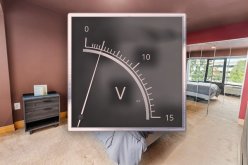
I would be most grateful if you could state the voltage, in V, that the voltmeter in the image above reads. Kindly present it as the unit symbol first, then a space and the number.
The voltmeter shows V 5
